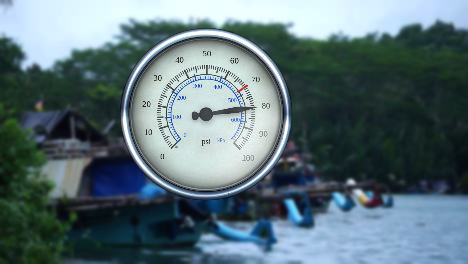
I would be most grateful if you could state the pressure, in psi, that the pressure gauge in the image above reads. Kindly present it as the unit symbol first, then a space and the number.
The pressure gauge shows psi 80
